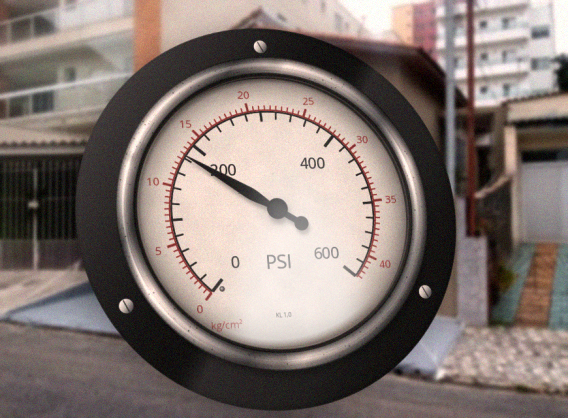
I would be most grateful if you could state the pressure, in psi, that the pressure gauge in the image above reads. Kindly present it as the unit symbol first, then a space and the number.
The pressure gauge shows psi 180
